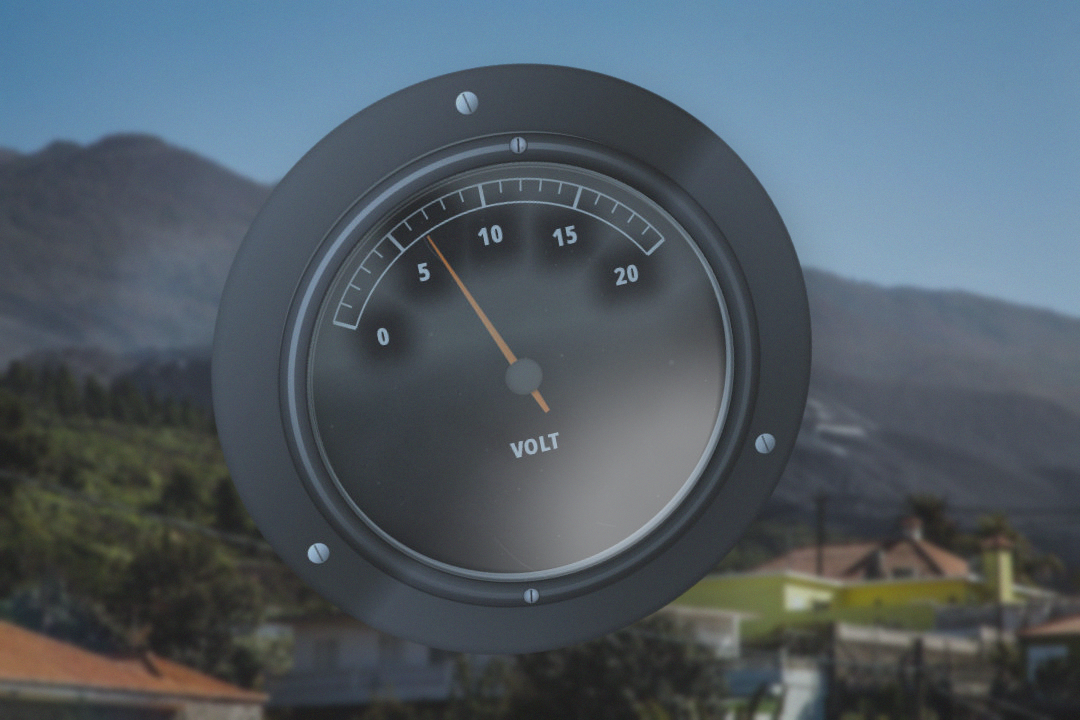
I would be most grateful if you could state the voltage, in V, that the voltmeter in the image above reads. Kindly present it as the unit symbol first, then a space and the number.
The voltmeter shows V 6.5
